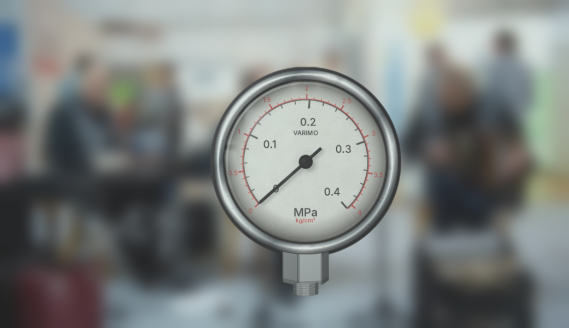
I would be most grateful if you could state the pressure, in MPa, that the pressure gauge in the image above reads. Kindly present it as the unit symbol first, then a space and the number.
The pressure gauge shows MPa 0
